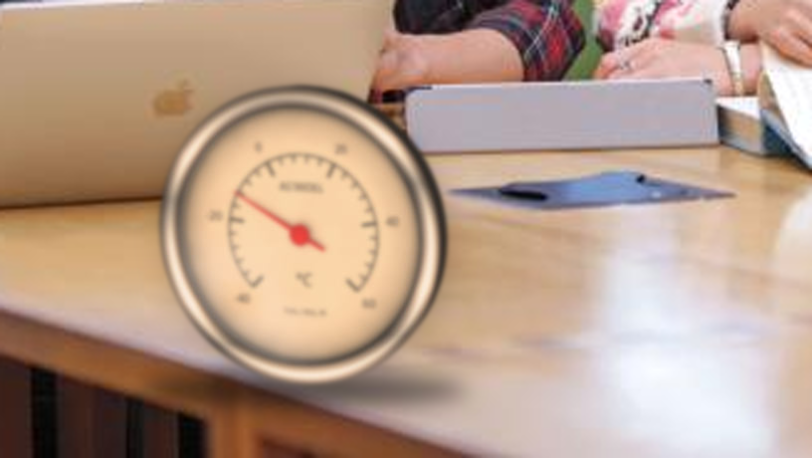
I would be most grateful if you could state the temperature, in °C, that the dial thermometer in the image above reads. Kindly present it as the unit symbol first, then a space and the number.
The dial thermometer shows °C -12
